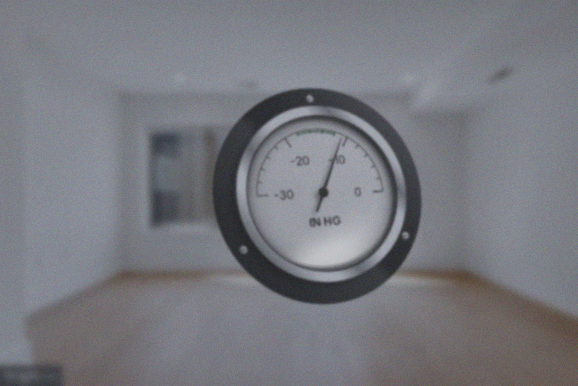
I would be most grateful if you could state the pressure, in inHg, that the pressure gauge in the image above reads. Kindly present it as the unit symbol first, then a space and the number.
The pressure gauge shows inHg -11
